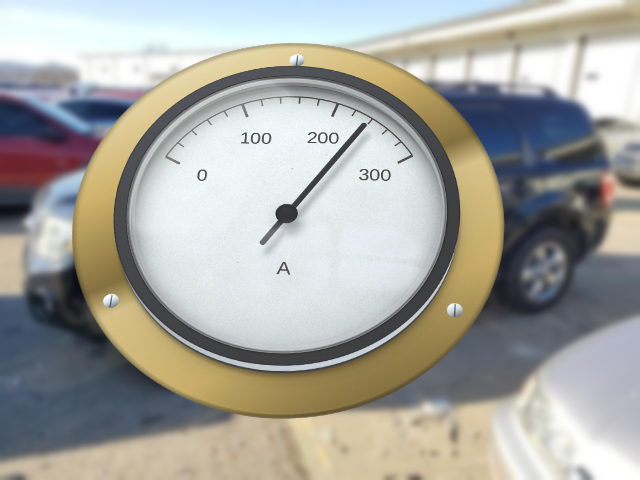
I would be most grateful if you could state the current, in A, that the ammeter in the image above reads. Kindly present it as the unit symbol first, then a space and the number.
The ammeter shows A 240
